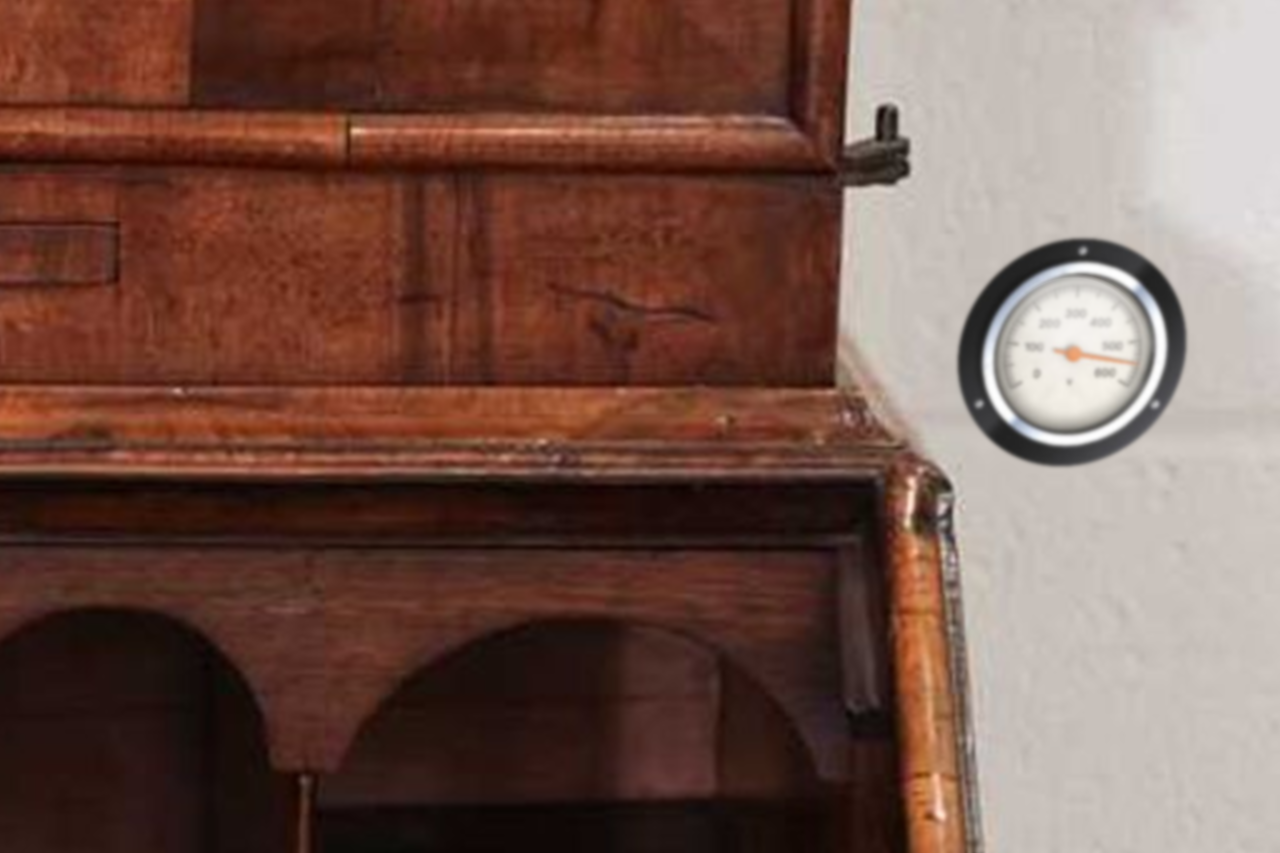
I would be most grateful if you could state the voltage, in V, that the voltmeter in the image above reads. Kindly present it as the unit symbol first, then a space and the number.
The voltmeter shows V 550
